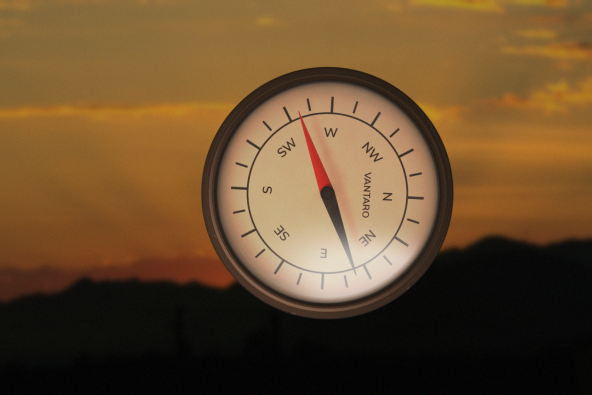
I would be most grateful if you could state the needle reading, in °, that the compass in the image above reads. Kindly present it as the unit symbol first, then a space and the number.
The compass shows ° 247.5
